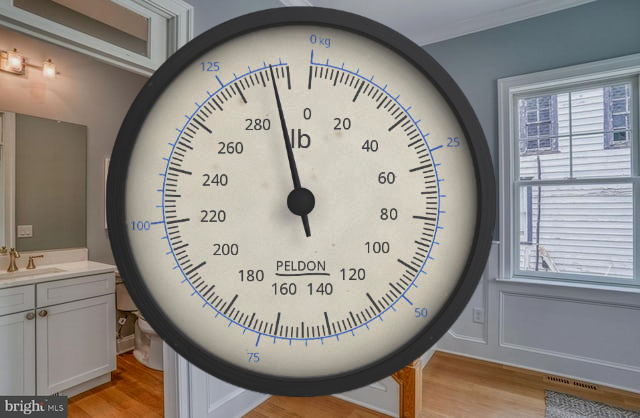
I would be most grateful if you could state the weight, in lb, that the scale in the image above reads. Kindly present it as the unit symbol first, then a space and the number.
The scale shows lb 294
